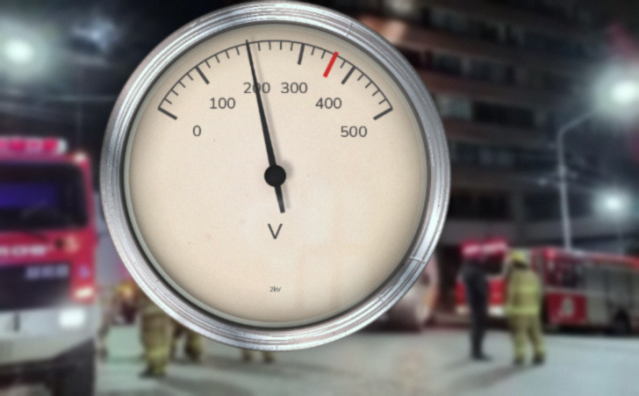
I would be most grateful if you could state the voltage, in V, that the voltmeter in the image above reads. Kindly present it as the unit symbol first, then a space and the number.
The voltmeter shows V 200
